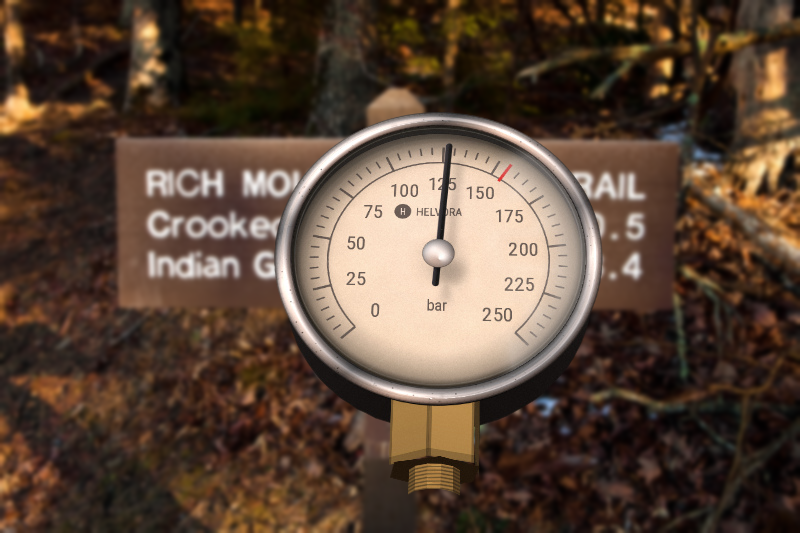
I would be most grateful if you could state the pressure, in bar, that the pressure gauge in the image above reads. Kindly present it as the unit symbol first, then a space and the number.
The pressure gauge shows bar 127.5
